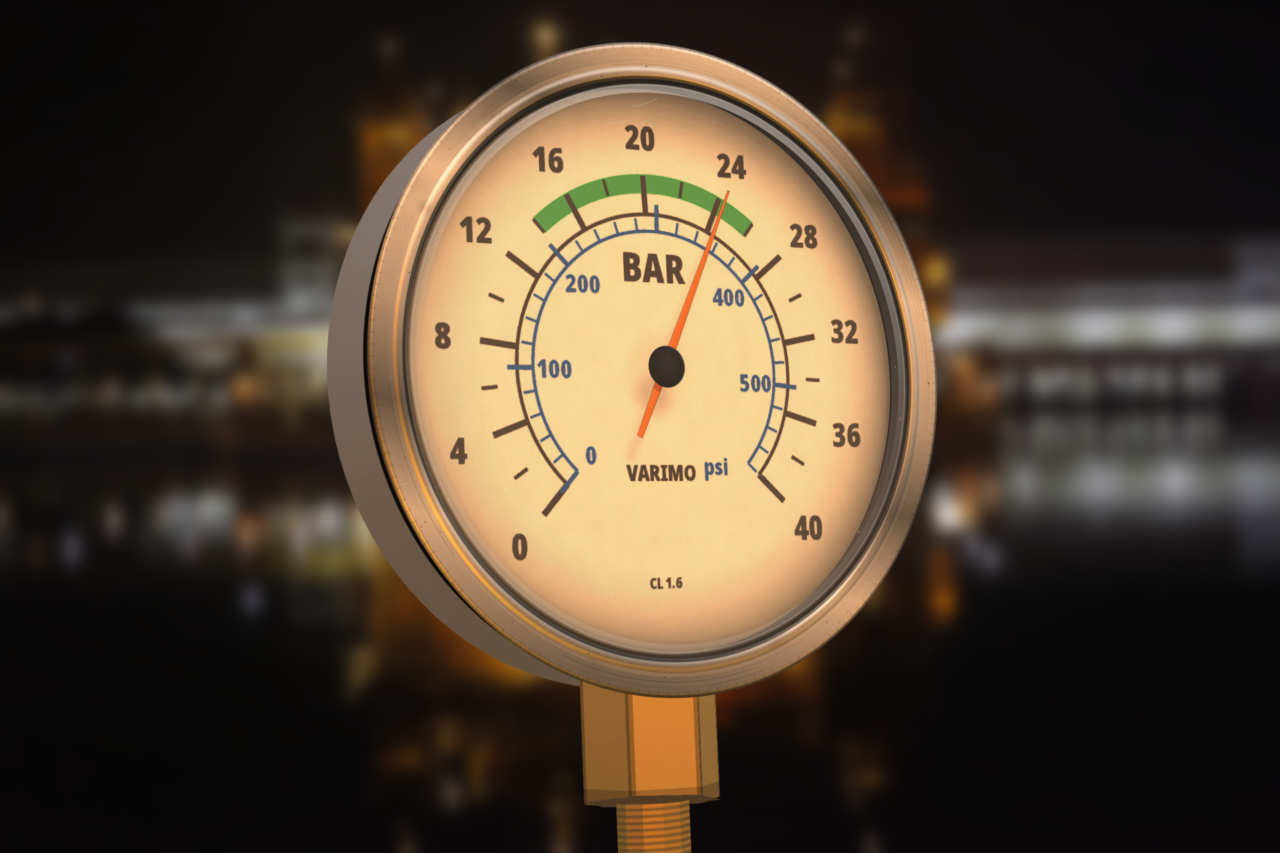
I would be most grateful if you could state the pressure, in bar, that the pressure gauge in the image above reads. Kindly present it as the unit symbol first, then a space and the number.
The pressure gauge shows bar 24
